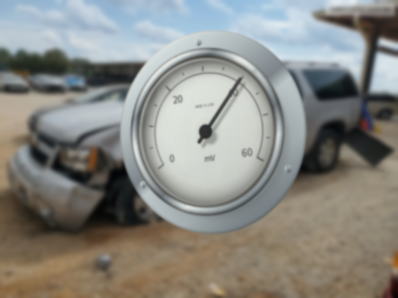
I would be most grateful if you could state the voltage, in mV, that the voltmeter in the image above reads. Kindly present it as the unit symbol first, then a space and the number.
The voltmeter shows mV 40
